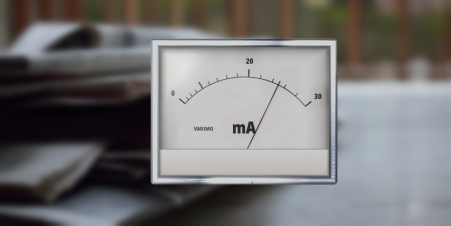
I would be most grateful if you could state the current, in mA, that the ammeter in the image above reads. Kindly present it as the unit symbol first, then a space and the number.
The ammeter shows mA 25
